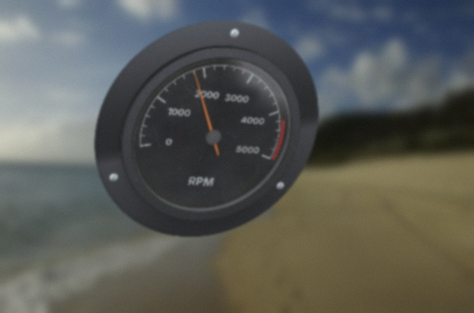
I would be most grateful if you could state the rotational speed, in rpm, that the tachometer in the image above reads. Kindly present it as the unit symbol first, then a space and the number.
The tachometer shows rpm 1800
